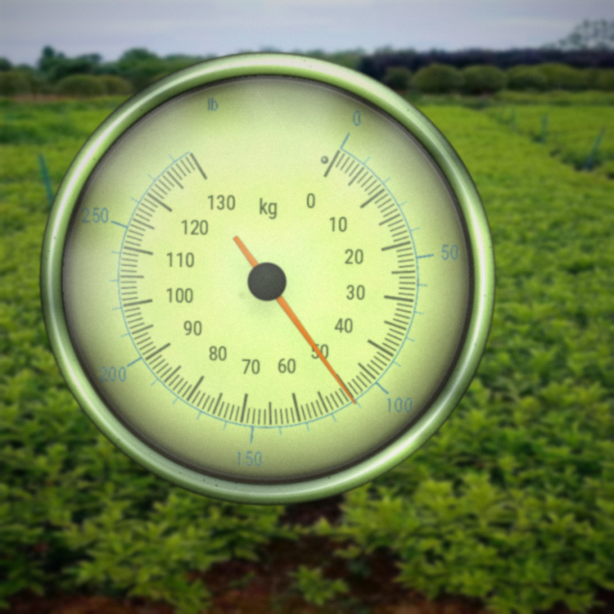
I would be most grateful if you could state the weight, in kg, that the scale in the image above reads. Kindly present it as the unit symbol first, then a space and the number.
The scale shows kg 50
